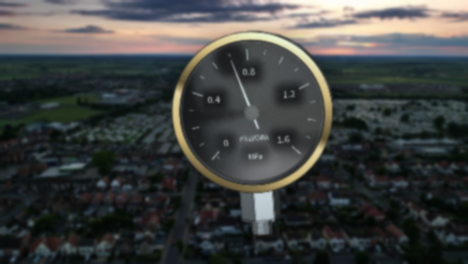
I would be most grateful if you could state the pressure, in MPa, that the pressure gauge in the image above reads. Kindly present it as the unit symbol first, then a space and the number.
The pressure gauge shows MPa 0.7
